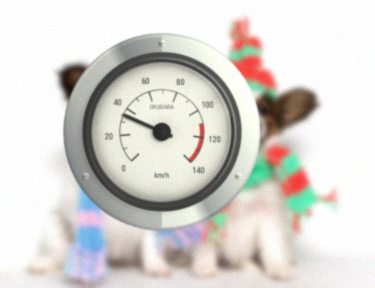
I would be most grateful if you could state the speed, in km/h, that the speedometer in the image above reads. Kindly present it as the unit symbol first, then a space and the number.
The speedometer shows km/h 35
